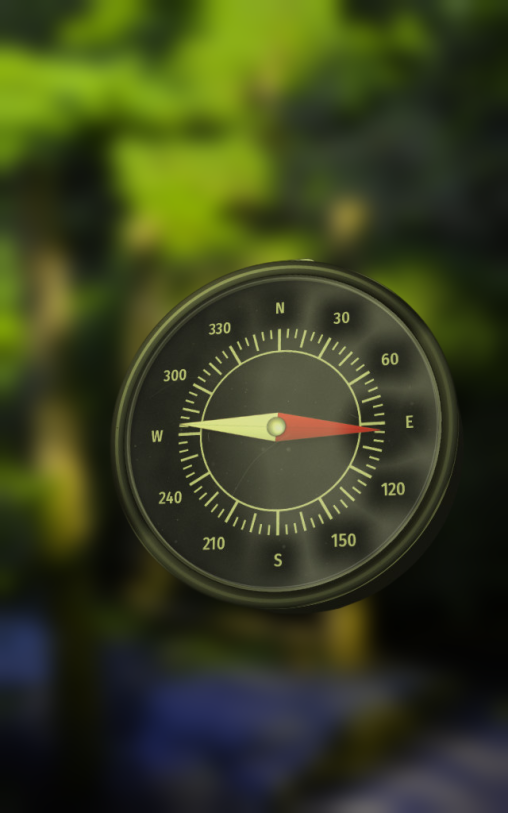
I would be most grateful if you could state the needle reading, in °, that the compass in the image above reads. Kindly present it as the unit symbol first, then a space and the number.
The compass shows ° 95
